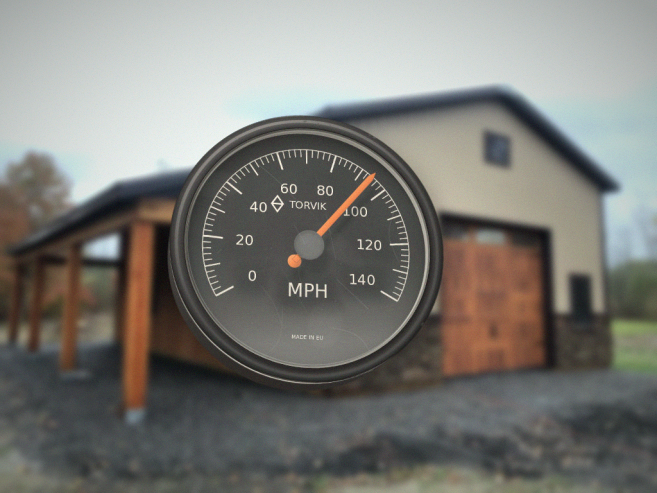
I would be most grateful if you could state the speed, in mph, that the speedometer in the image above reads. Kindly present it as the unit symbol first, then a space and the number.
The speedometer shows mph 94
